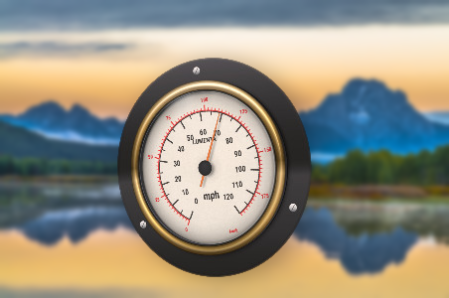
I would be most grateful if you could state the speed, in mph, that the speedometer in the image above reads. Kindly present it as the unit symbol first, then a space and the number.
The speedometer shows mph 70
